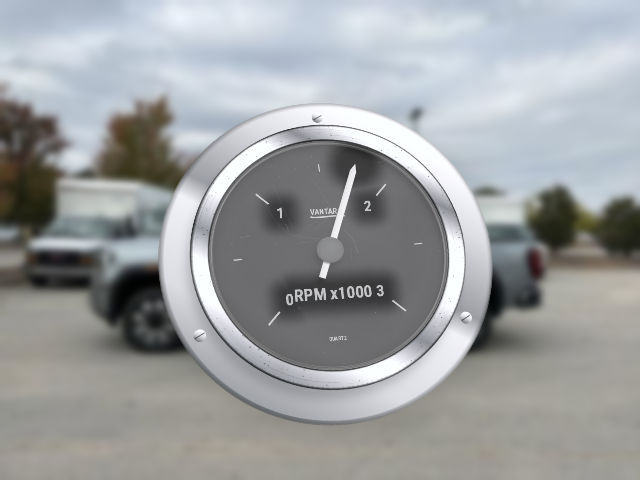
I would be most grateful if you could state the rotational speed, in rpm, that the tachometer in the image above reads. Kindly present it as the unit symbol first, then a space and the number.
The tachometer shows rpm 1750
